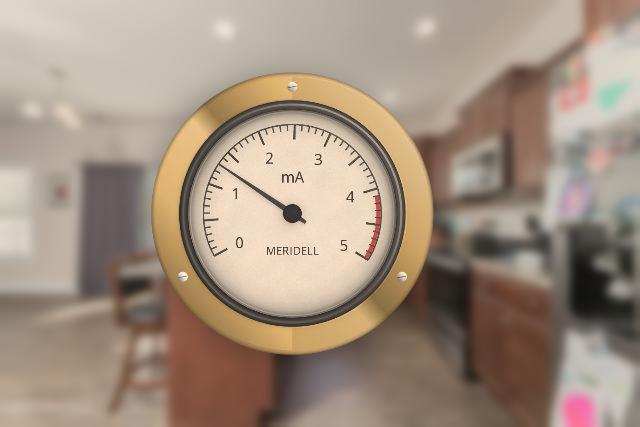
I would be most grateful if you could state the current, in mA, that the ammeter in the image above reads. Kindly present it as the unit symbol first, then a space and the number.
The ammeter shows mA 1.3
